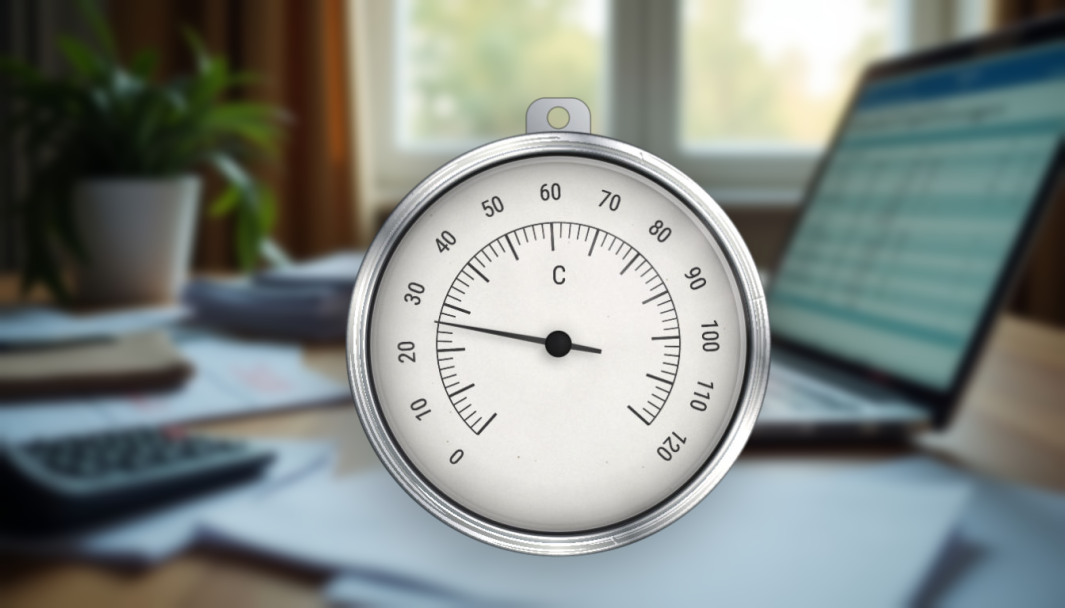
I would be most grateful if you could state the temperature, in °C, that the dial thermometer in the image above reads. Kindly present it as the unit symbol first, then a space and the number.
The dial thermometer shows °C 26
